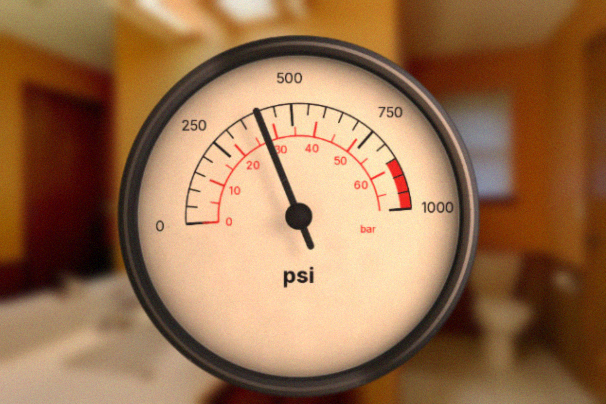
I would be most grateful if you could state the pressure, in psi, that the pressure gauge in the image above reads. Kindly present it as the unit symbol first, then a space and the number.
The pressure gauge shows psi 400
